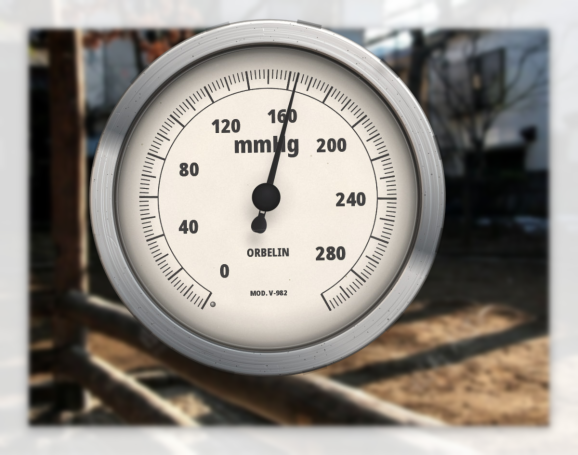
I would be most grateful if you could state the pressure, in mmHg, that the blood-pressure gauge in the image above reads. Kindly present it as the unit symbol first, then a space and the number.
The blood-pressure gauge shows mmHg 164
